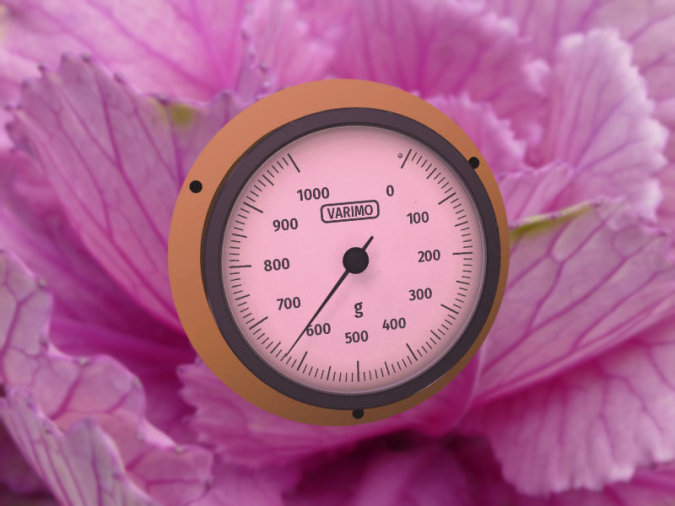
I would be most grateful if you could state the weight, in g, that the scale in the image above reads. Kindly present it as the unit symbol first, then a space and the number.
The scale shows g 630
